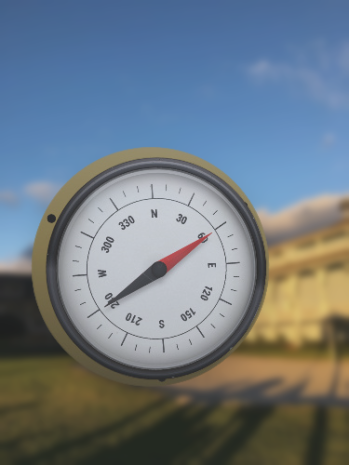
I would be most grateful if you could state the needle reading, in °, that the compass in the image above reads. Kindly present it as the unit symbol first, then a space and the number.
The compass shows ° 60
